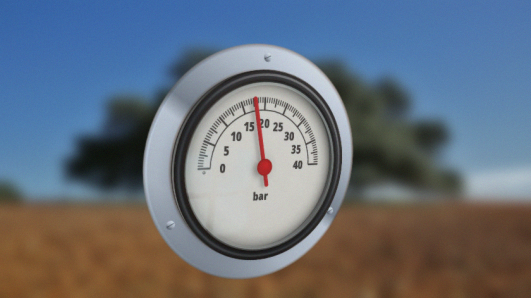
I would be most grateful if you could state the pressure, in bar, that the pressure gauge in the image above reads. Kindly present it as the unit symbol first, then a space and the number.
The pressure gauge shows bar 17.5
